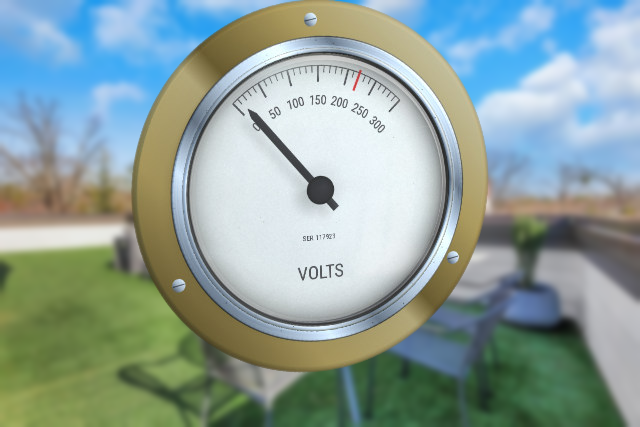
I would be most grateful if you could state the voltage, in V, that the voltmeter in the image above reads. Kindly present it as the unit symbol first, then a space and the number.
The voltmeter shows V 10
